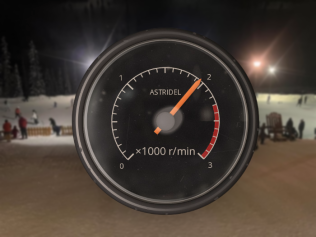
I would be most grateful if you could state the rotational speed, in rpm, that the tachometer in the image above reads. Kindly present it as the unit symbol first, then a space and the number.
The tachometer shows rpm 1950
